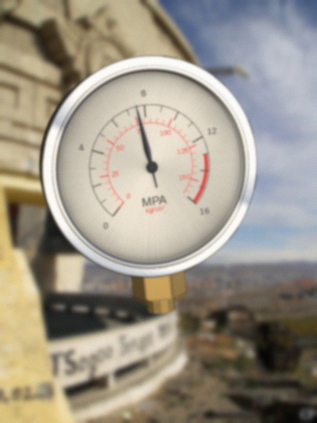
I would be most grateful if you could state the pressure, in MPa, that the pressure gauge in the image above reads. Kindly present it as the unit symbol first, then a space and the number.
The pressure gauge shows MPa 7.5
